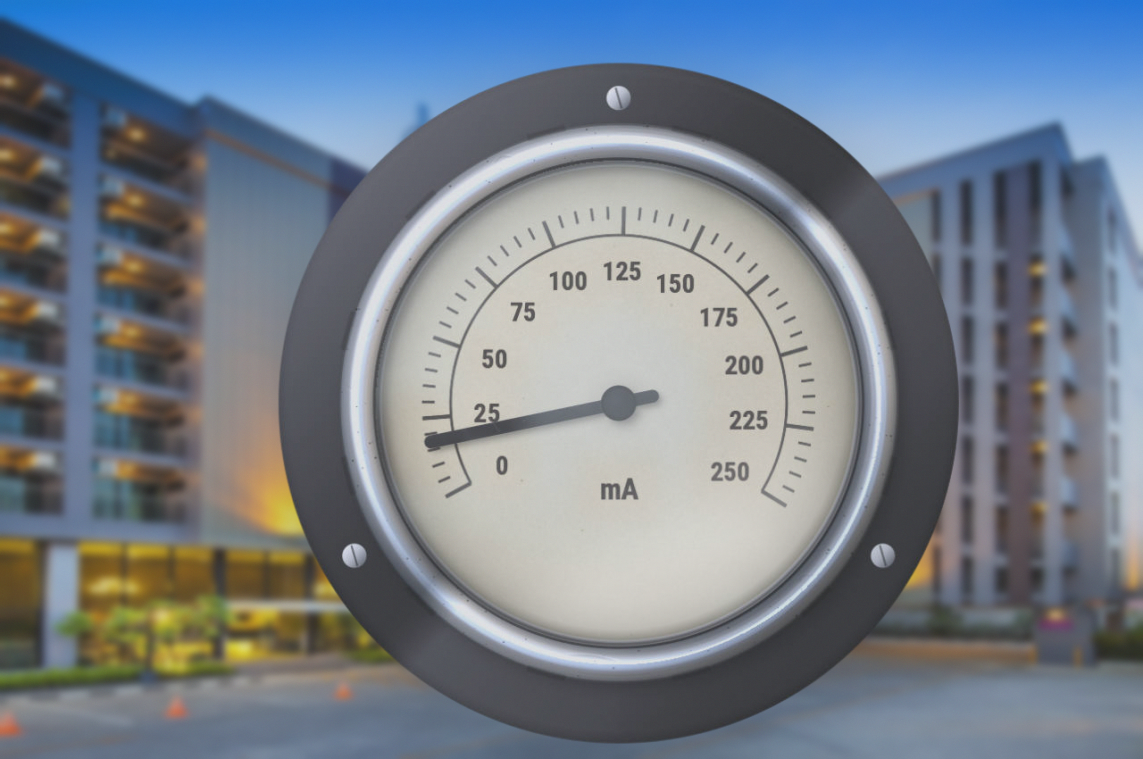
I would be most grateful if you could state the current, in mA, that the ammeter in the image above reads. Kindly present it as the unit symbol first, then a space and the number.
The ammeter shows mA 17.5
